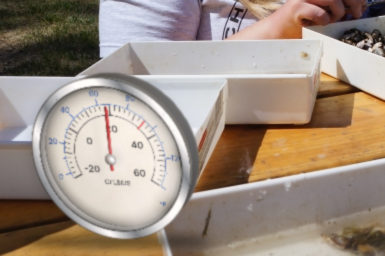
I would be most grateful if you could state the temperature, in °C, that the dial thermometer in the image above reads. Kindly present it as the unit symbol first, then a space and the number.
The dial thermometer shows °C 20
